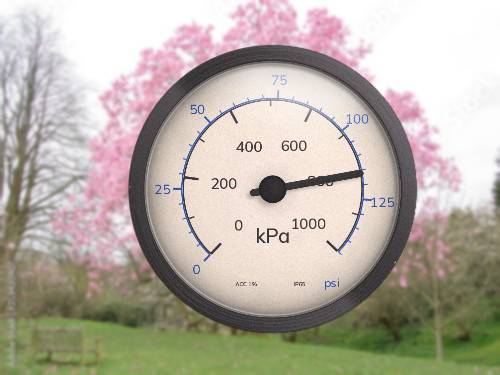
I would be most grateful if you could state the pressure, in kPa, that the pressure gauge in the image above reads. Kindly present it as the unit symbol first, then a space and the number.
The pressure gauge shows kPa 800
